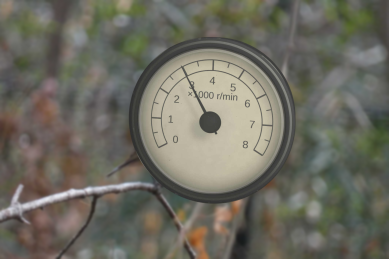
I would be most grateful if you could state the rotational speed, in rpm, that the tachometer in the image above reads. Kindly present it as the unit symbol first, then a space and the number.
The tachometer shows rpm 3000
